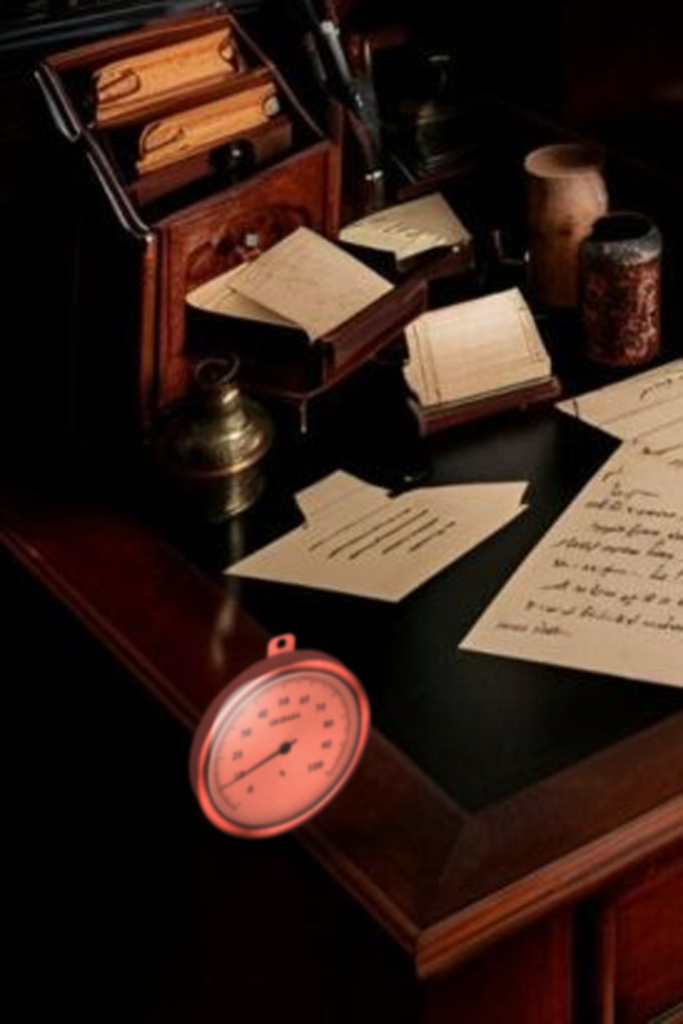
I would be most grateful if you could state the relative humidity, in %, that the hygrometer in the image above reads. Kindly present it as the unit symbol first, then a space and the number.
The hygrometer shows % 10
